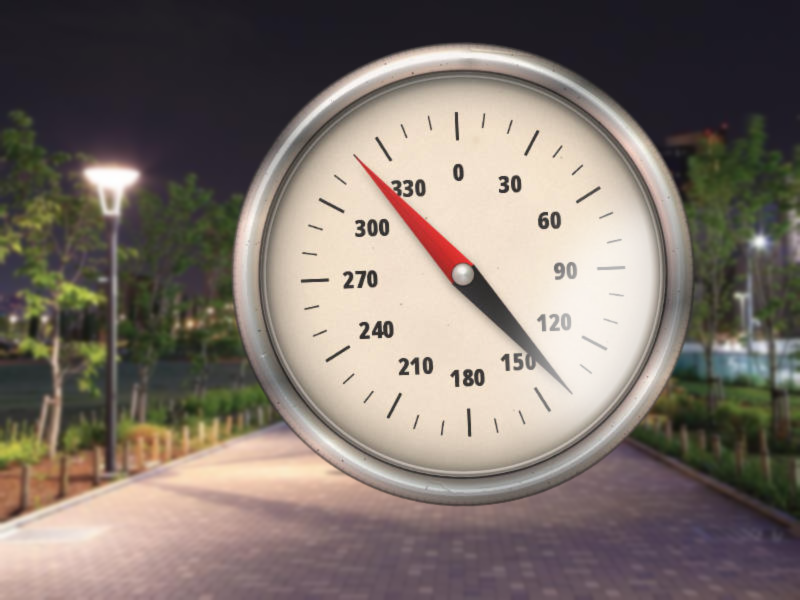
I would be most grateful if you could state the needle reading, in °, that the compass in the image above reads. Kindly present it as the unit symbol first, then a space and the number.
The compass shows ° 320
